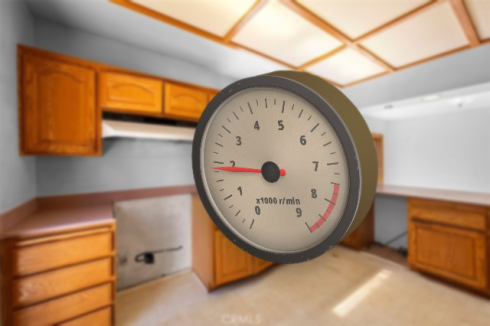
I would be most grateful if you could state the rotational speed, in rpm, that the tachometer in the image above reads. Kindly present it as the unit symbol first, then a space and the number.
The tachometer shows rpm 1875
